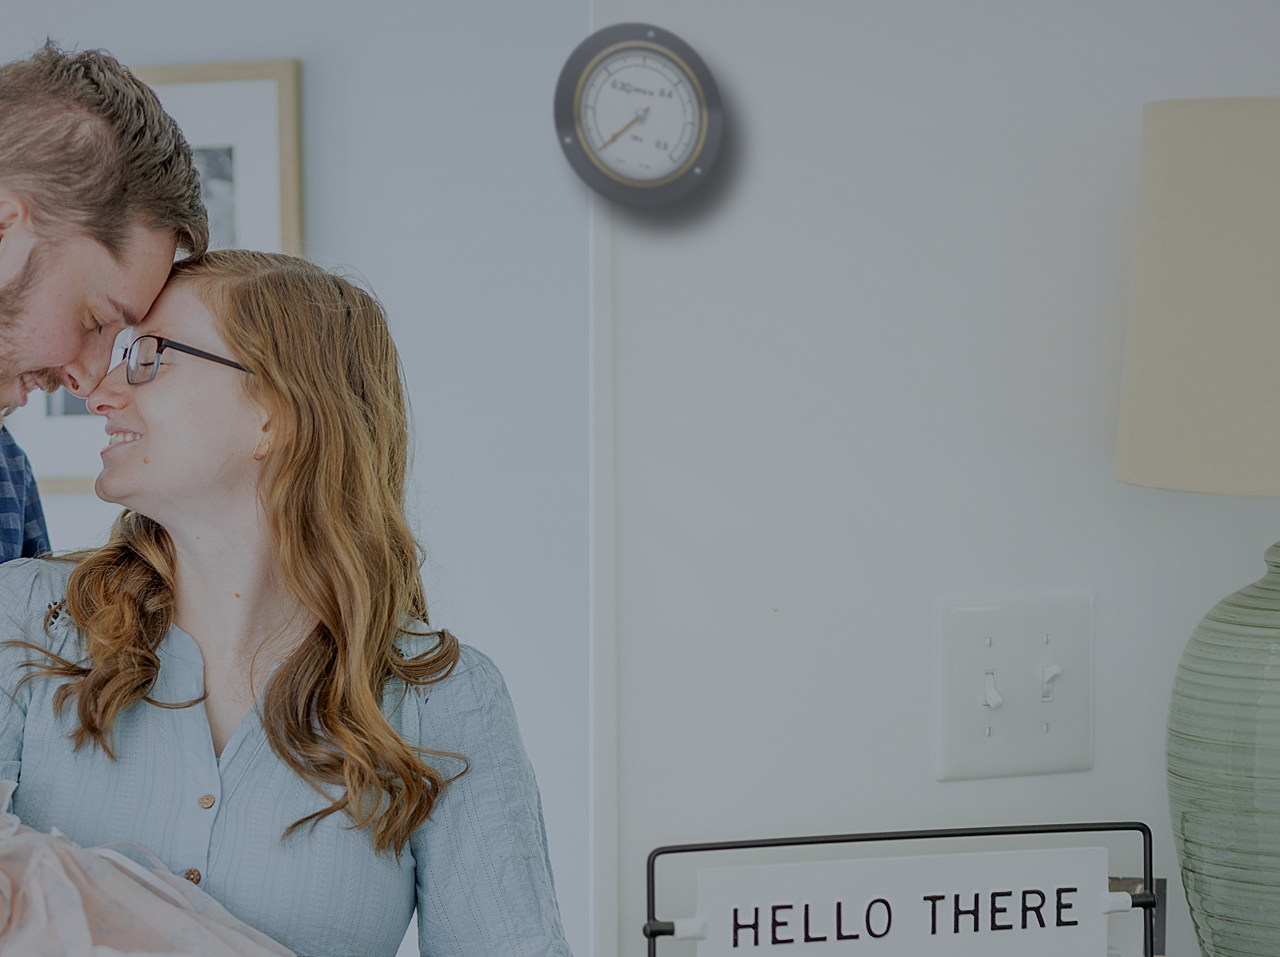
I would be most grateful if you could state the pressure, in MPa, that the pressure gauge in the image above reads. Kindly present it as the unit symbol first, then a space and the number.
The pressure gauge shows MPa 0
